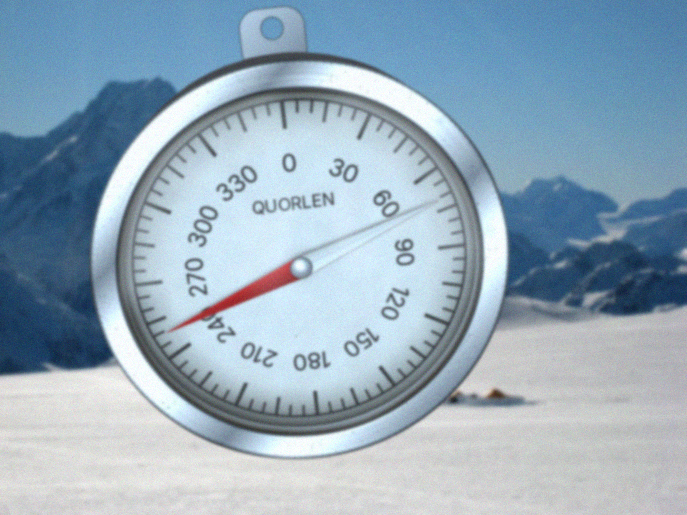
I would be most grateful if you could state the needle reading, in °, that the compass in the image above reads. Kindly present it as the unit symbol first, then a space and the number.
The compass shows ° 250
